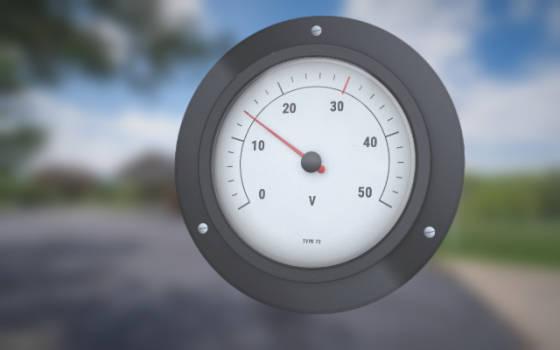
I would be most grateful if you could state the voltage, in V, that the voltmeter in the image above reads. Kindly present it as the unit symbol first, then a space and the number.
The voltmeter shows V 14
